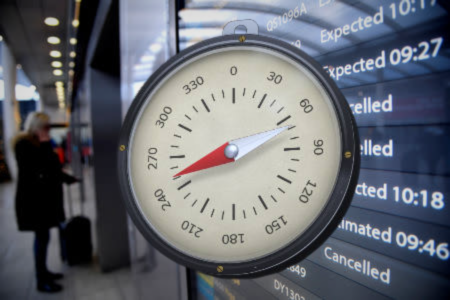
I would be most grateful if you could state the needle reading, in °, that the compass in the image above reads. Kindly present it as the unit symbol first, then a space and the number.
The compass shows ° 250
